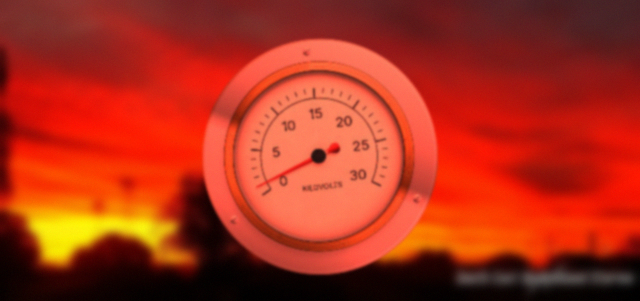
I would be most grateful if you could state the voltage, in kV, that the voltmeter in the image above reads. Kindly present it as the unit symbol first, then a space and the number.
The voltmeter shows kV 1
